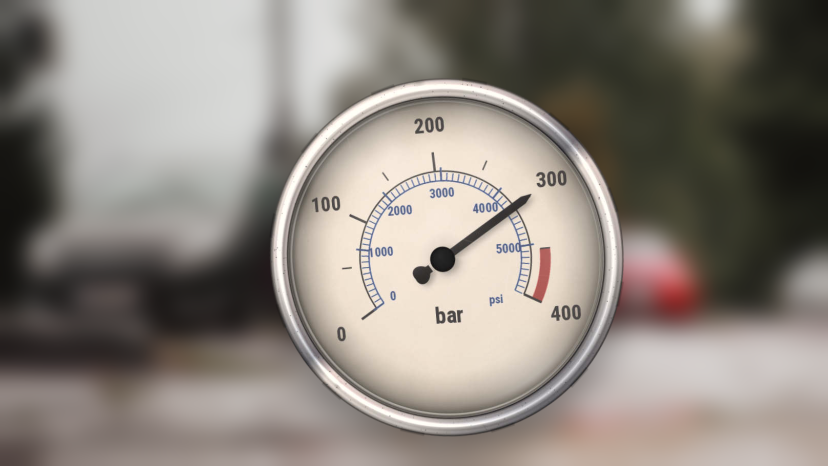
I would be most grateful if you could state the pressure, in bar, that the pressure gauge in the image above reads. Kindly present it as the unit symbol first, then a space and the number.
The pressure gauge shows bar 300
